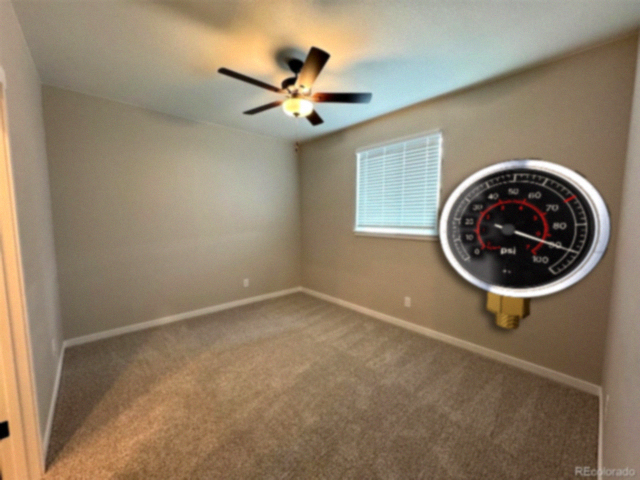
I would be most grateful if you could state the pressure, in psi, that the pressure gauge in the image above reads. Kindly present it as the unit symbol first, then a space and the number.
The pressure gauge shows psi 90
